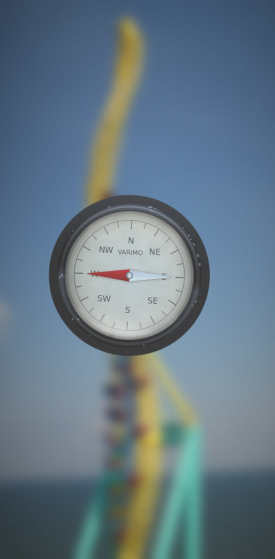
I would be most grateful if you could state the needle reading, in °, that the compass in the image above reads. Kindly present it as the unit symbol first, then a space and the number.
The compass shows ° 270
